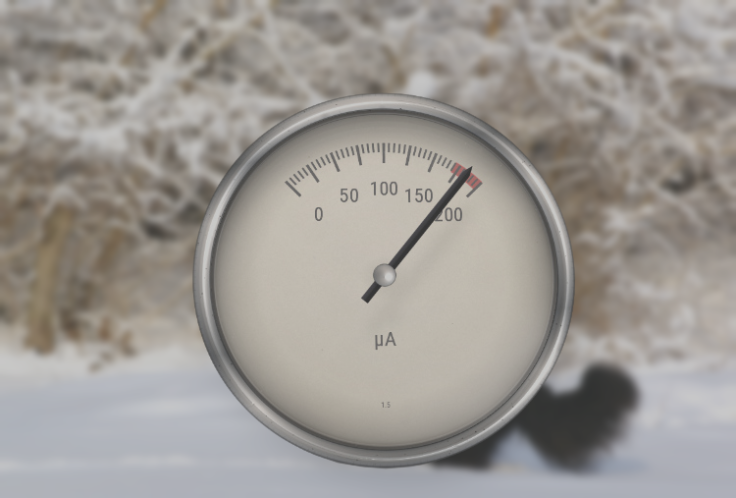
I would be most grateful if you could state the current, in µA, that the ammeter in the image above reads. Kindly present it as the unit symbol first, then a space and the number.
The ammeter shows µA 185
